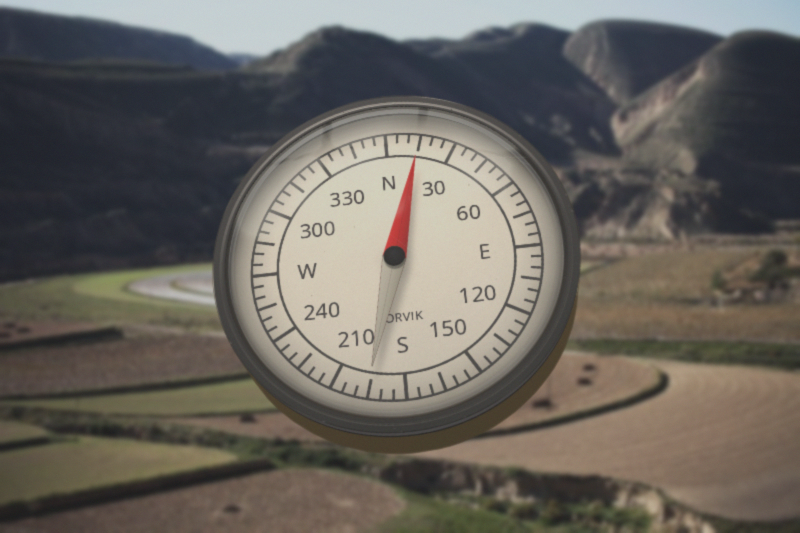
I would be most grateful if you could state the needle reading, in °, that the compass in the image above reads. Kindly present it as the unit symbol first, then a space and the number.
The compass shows ° 15
